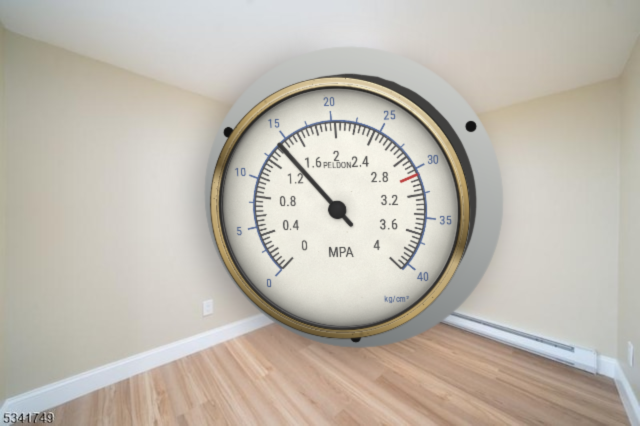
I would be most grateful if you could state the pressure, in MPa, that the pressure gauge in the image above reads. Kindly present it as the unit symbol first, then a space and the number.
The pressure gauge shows MPa 1.4
